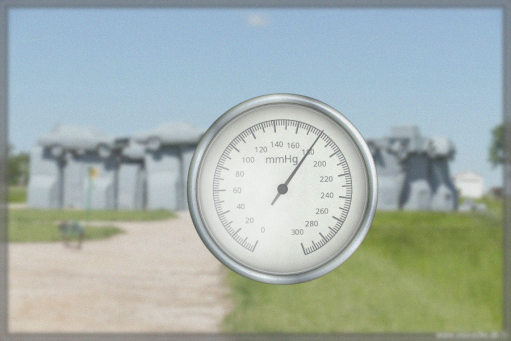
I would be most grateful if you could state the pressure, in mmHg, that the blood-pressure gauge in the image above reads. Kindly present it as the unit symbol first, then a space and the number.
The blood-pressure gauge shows mmHg 180
